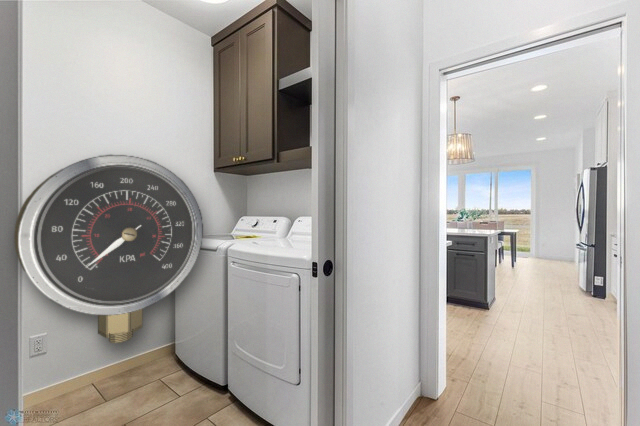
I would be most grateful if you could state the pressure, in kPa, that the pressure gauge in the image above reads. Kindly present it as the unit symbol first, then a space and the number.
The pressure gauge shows kPa 10
